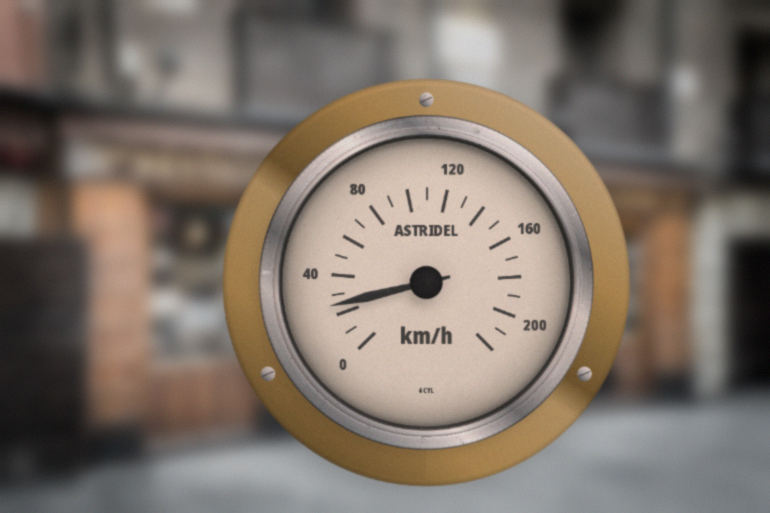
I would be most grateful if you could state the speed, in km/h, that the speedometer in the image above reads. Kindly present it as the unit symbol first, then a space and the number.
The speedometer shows km/h 25
